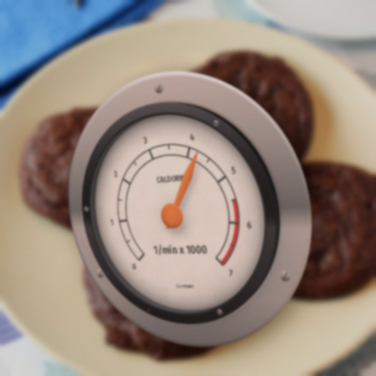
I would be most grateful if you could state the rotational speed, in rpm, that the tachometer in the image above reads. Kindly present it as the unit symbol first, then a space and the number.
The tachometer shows rpm 4250
